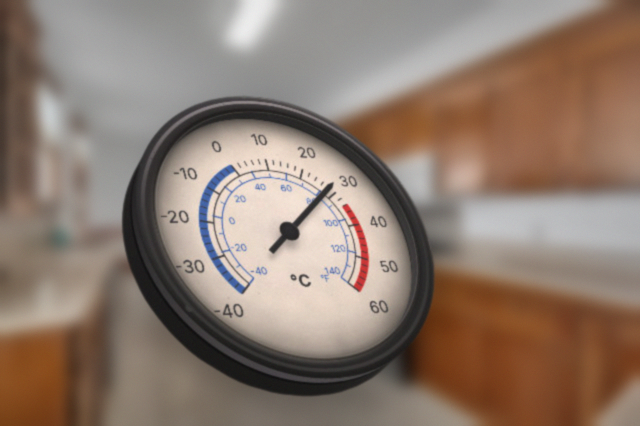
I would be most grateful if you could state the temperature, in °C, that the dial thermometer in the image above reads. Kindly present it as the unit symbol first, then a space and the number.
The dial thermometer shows °C 28
